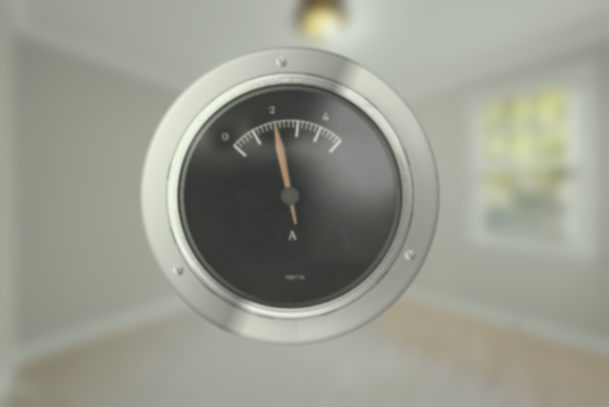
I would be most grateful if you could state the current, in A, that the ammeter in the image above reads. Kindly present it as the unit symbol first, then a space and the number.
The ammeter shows A 2
